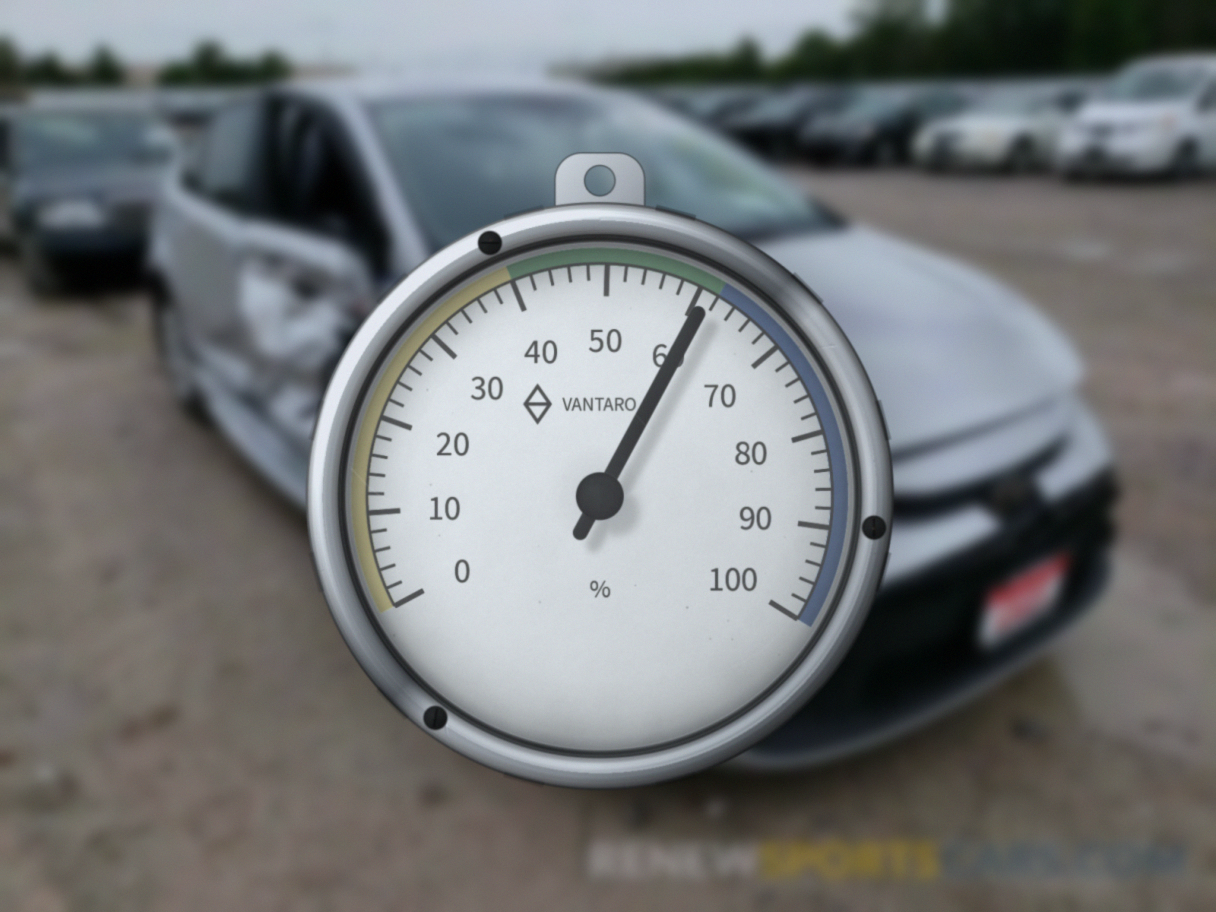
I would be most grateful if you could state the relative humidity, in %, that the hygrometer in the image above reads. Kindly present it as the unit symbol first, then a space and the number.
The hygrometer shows % 61
